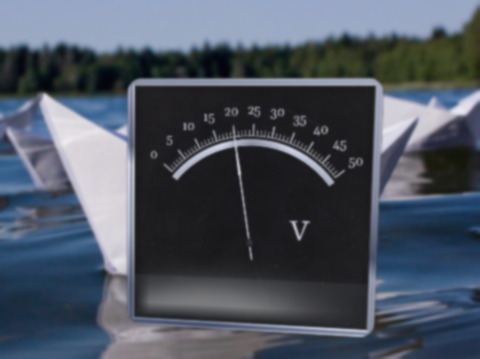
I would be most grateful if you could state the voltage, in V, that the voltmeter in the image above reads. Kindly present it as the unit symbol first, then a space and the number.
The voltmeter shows V 20
